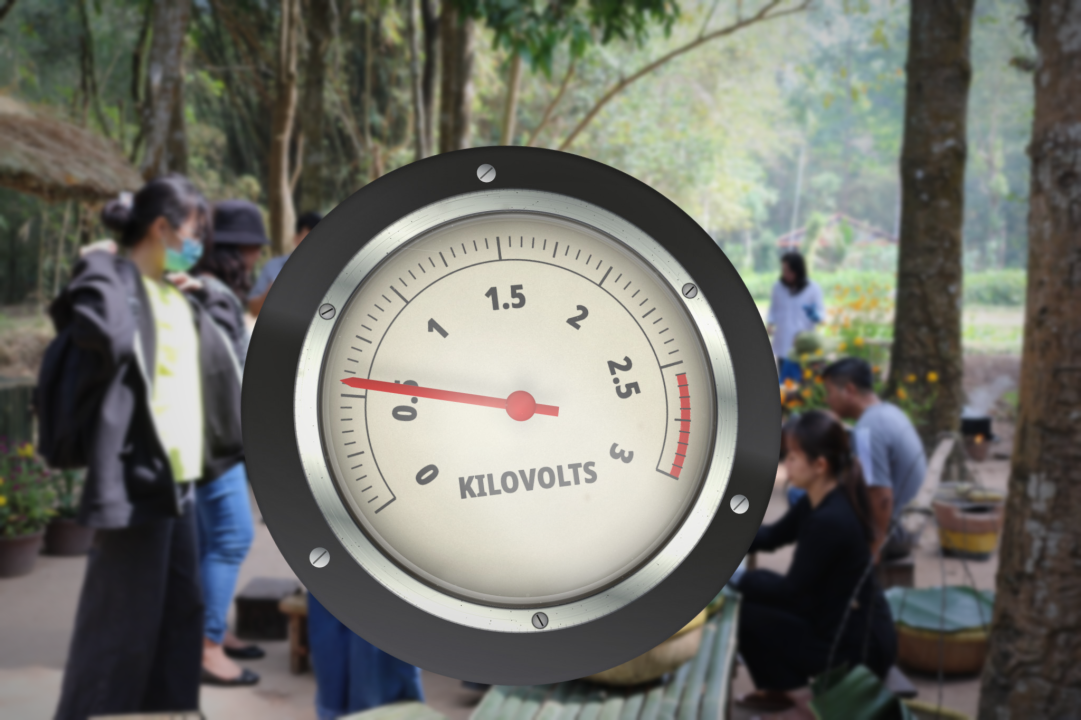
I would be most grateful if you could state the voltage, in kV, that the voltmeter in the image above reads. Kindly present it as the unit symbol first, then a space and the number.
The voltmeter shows kV 0.55
